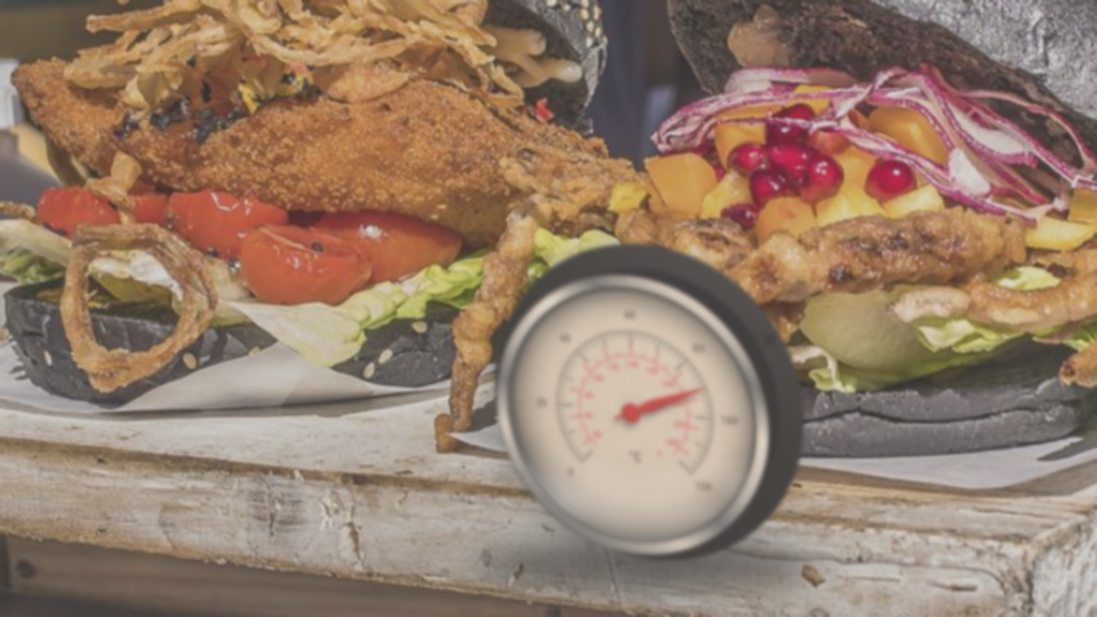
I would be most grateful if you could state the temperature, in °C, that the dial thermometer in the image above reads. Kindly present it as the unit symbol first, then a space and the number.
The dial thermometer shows °C 90
